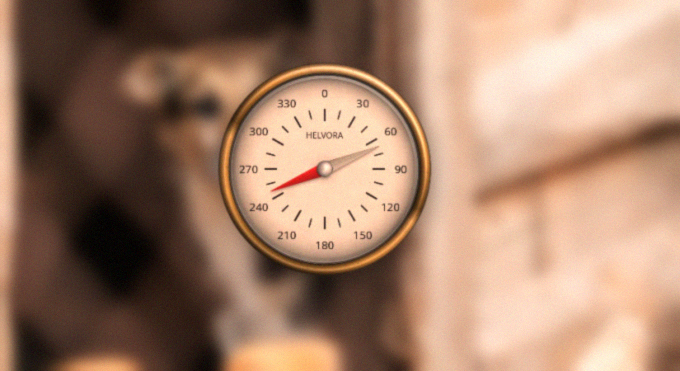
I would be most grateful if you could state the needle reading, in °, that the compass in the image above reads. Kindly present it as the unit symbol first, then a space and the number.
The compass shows ° 247.5
